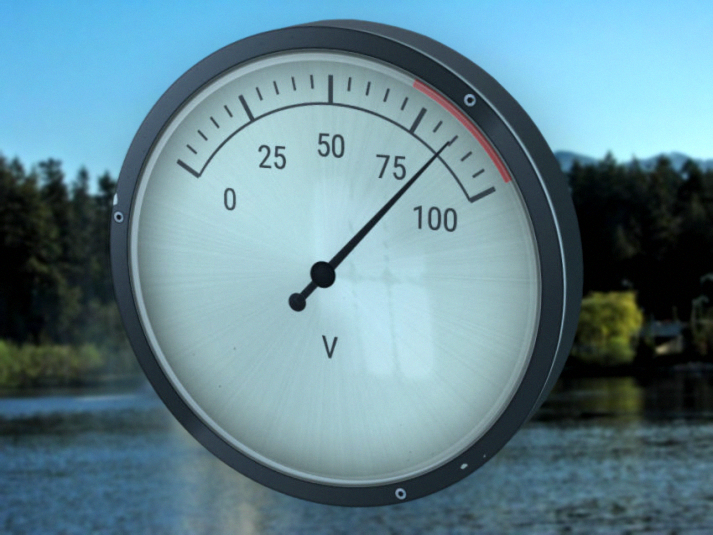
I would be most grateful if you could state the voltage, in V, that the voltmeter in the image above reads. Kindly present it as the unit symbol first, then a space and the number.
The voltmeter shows V 85
